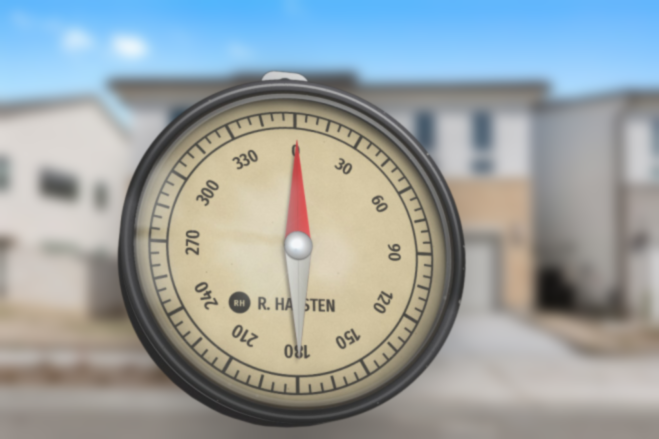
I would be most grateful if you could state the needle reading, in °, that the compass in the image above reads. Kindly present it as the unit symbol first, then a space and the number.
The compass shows ° 0
